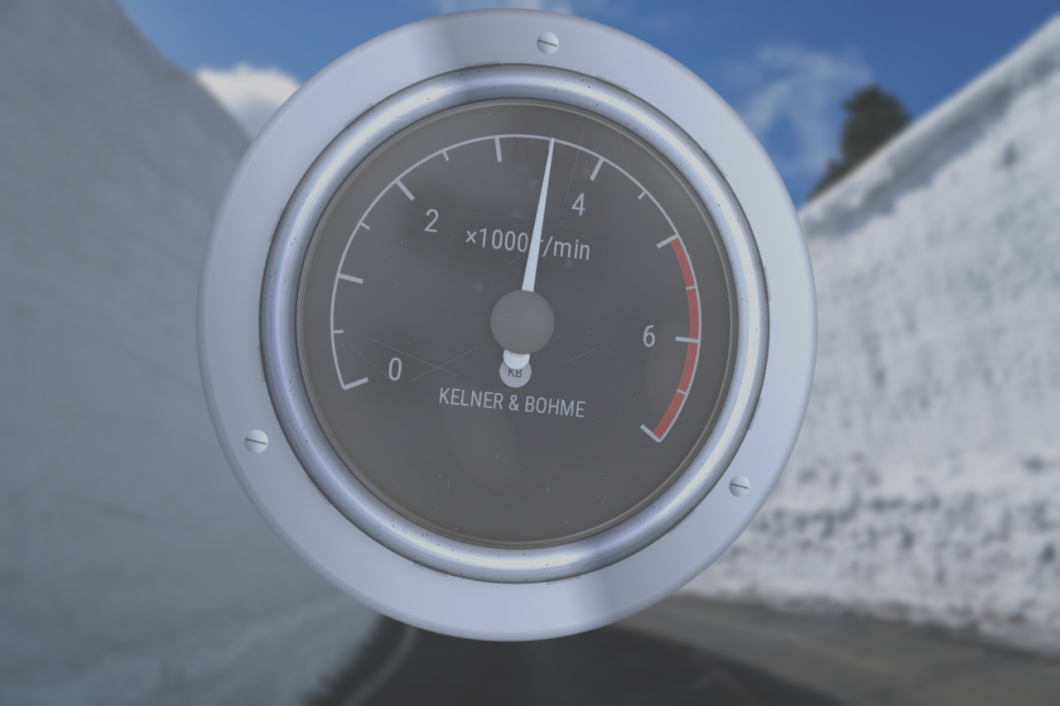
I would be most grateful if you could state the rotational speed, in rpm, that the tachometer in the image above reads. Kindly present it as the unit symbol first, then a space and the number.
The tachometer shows rpm 3500
